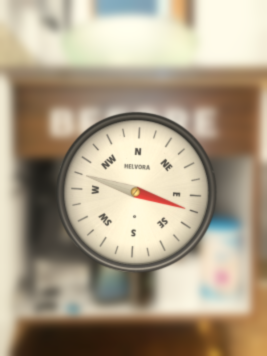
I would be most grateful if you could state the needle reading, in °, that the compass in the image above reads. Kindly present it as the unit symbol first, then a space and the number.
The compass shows ° 105
